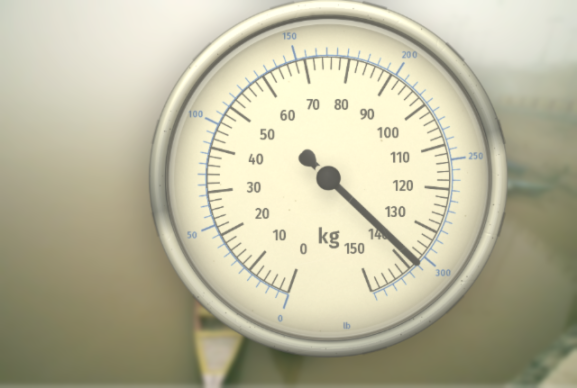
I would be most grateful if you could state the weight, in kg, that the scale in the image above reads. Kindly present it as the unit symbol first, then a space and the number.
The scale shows kg 138
